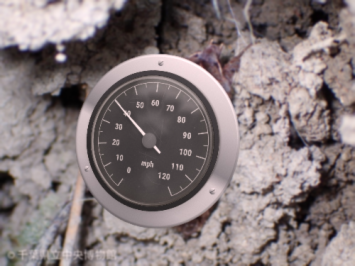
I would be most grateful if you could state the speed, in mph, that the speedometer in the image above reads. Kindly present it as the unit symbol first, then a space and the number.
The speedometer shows mph 40
